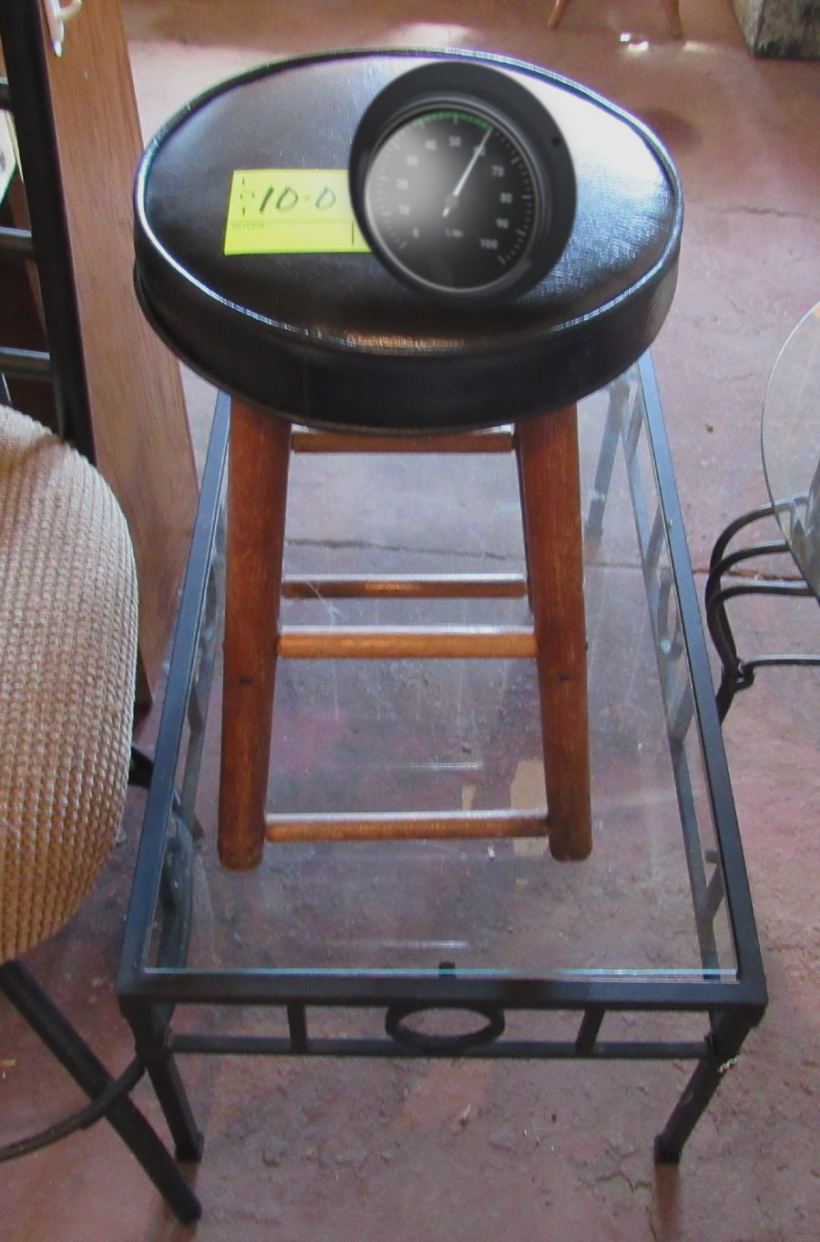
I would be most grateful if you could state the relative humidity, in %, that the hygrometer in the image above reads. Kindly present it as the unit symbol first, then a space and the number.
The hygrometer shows % 60
